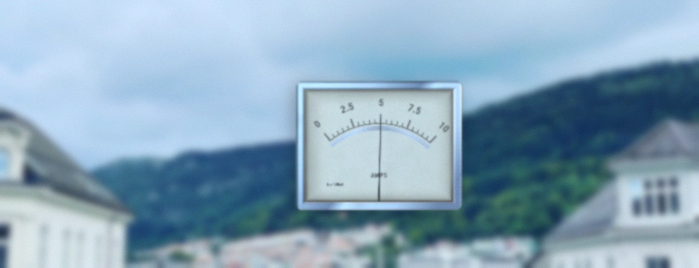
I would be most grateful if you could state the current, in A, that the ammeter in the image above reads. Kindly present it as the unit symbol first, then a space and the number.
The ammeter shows A 5
